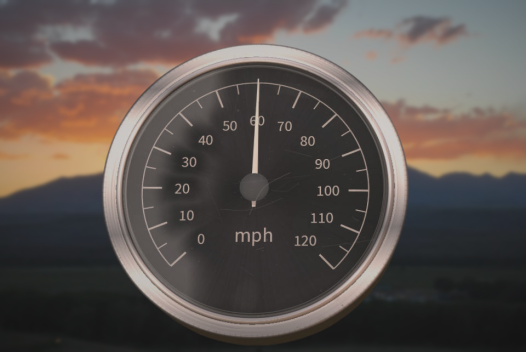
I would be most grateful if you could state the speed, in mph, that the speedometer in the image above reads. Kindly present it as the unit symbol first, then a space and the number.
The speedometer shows mph 60
